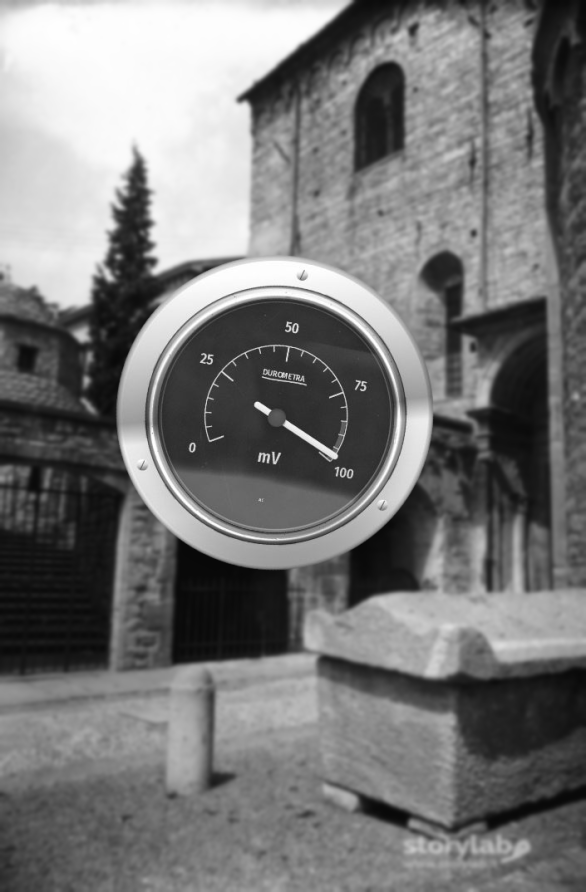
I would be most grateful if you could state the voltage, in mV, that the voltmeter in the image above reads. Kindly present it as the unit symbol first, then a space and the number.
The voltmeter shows mV 97.5
